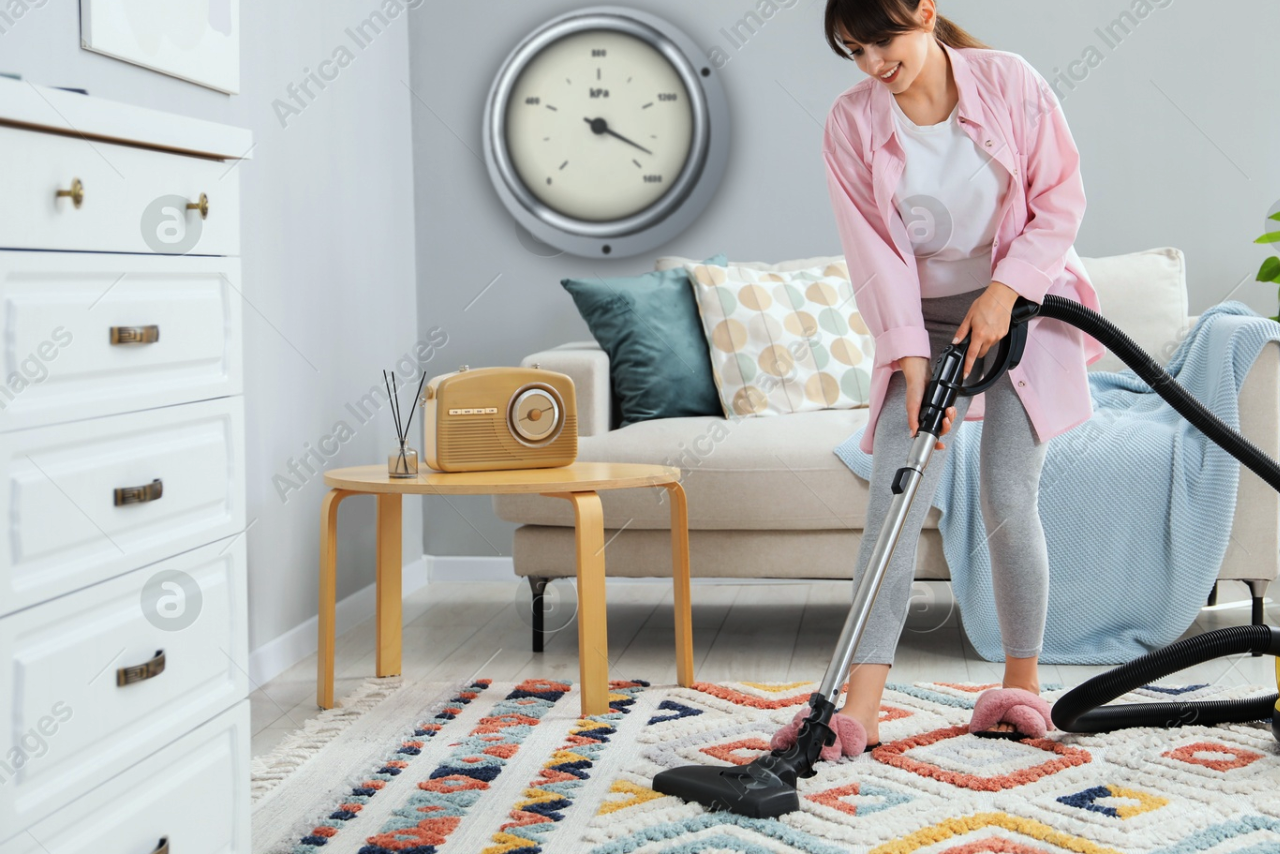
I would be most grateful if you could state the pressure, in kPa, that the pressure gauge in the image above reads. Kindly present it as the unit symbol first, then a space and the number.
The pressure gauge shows kPa 1500
